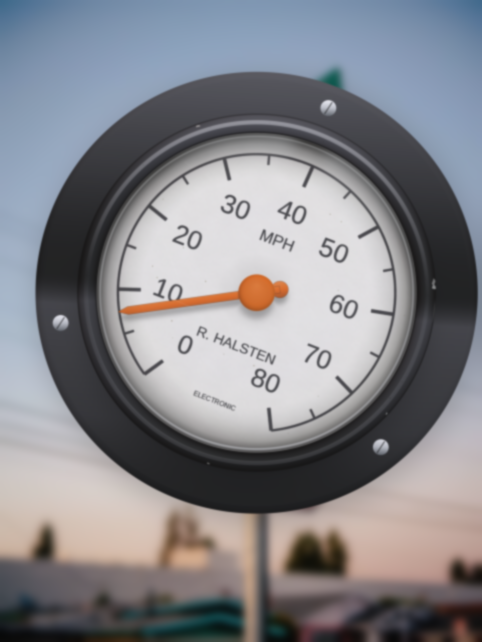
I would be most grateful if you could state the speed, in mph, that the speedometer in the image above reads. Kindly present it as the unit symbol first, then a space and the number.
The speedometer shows mph 7.5
